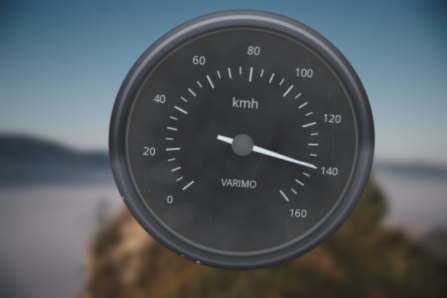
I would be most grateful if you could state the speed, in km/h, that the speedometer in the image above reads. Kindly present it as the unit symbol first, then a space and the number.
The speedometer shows km/h 140
